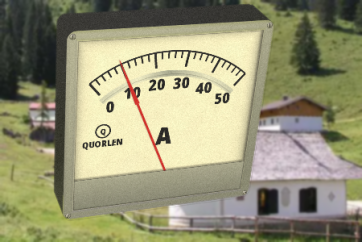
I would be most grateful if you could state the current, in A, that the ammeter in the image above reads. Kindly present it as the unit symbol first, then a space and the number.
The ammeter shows A 10
